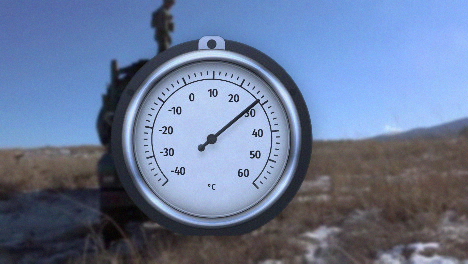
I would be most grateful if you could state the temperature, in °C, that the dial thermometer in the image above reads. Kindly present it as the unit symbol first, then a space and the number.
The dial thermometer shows °C 28
